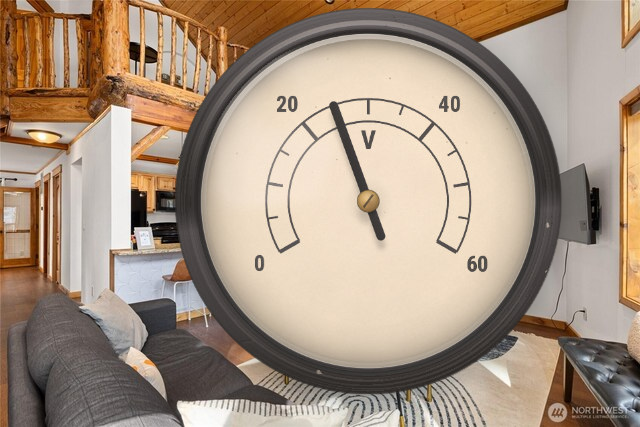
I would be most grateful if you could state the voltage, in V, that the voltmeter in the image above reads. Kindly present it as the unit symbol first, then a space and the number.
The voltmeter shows V 25
